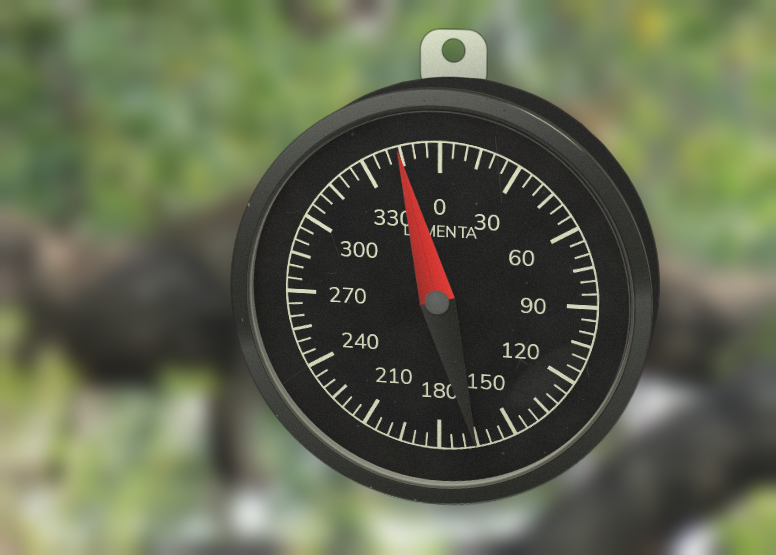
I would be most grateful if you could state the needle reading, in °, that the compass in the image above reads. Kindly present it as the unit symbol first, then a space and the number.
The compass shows ° 345
